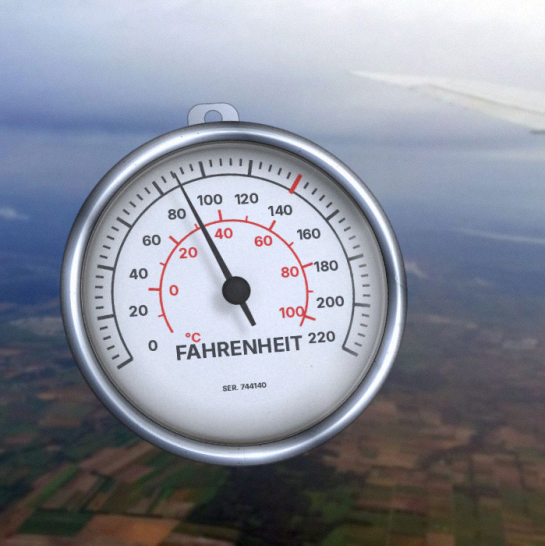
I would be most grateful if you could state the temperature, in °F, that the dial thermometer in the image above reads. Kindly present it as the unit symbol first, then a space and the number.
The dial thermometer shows °F 88
